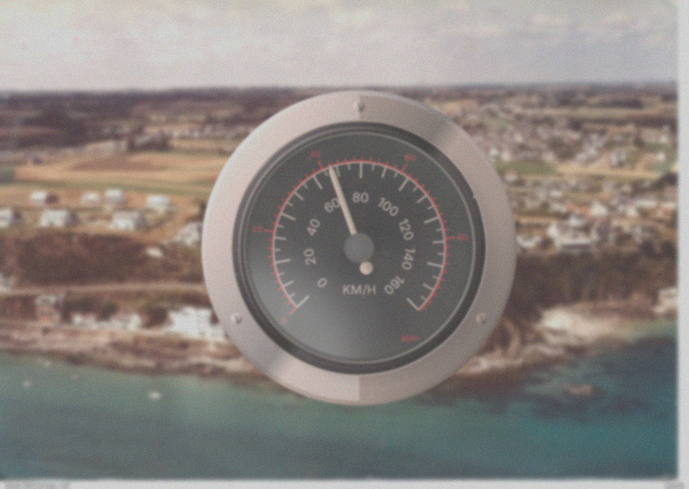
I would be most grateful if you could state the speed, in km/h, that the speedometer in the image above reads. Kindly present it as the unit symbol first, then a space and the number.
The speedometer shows km/h 67.5
